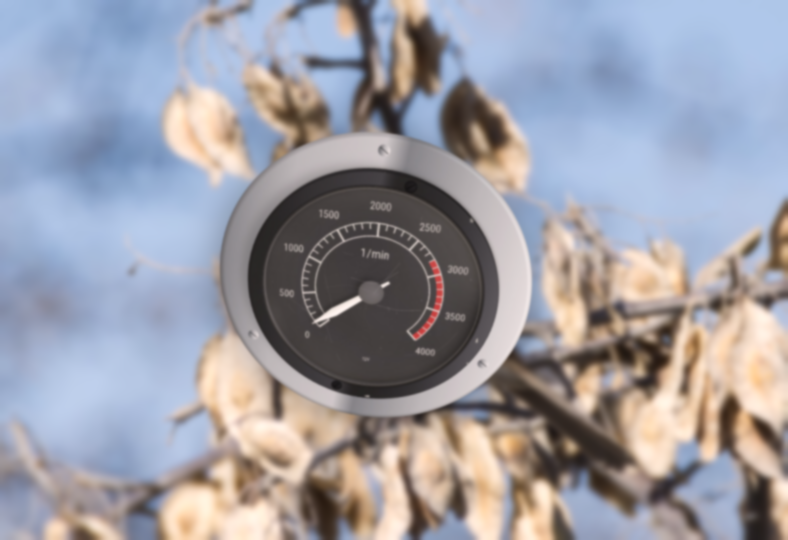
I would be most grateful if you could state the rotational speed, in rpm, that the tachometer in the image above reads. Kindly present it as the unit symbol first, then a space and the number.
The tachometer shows rpm 100
